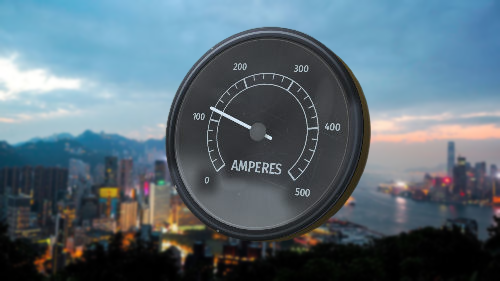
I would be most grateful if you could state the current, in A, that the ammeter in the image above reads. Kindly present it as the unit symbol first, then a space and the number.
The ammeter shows A 120
